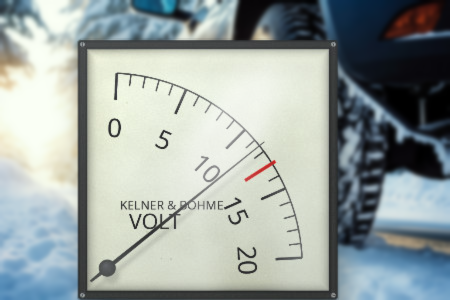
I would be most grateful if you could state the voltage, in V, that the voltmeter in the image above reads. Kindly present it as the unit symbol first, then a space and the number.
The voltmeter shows V 11.5
